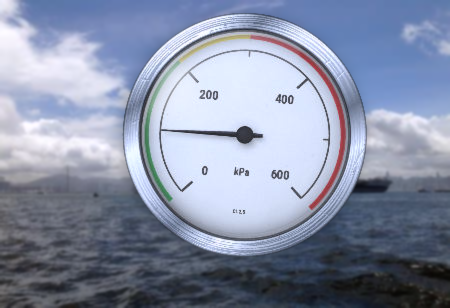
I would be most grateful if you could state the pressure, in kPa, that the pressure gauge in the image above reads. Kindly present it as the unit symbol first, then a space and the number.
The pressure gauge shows kPa 100
